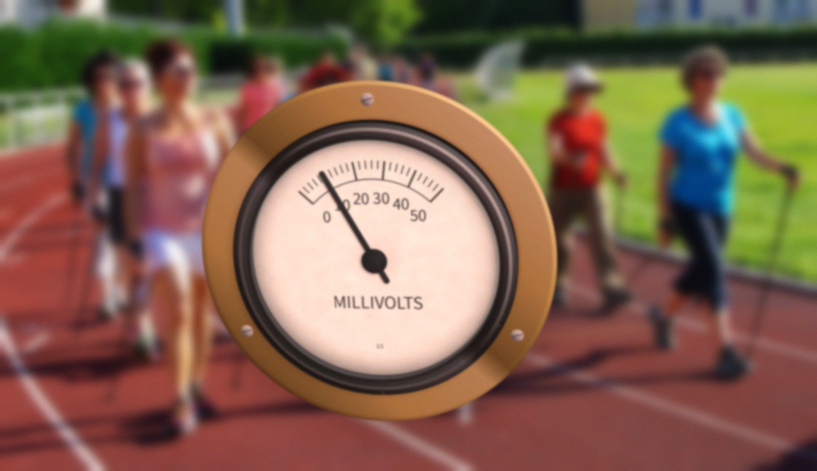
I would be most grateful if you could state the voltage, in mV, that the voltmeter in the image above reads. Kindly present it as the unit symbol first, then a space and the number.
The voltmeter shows mV 10
